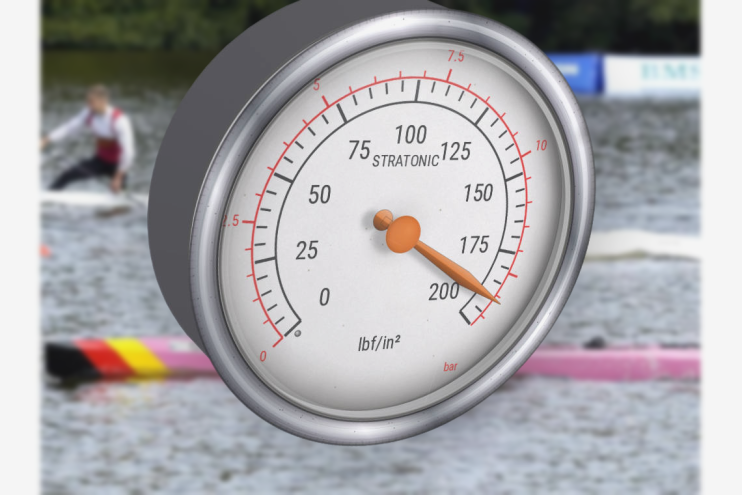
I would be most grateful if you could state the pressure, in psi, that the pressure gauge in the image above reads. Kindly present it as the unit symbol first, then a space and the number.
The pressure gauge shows psi 190
